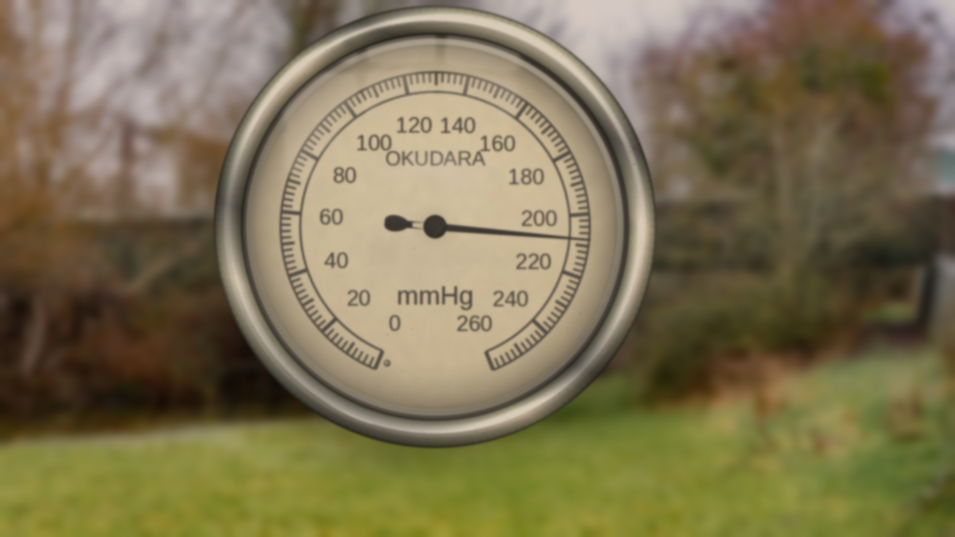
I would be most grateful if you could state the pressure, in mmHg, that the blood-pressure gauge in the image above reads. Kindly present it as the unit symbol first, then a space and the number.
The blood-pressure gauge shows mmHg 208
